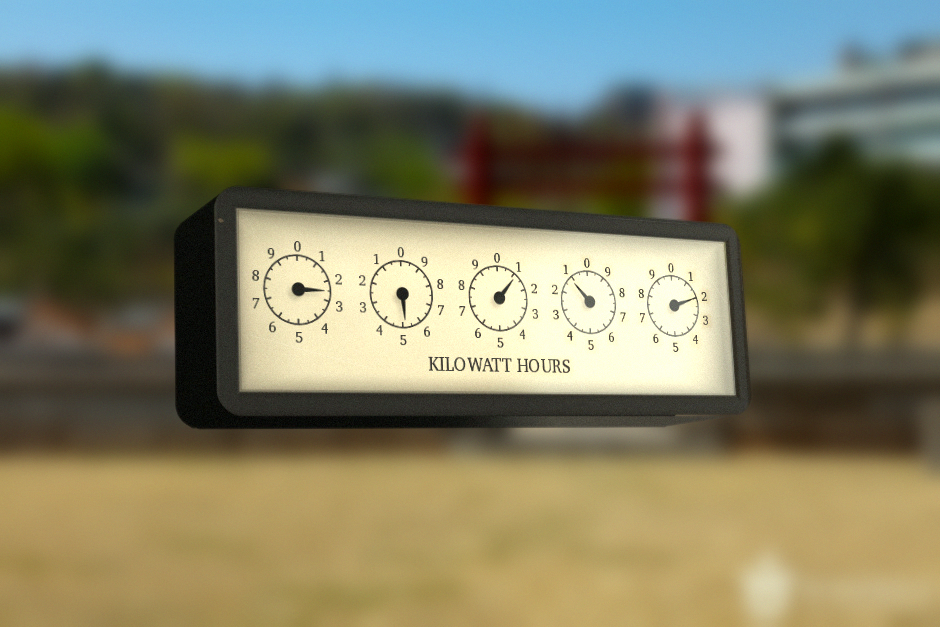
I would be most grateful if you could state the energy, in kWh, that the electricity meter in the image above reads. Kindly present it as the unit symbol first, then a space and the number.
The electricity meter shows kWh 25112
